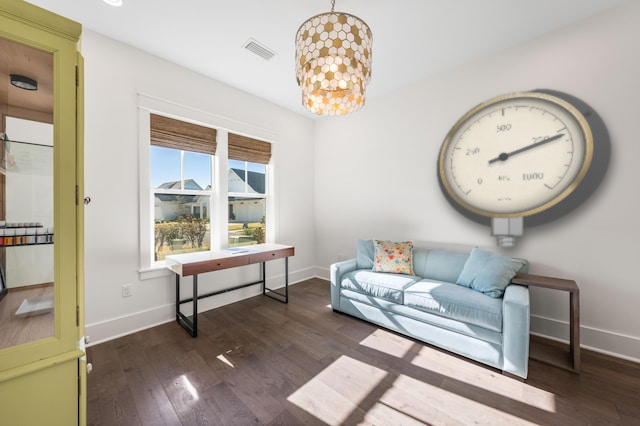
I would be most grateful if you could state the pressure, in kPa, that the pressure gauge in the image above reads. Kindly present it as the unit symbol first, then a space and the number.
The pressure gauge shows kPa 775
